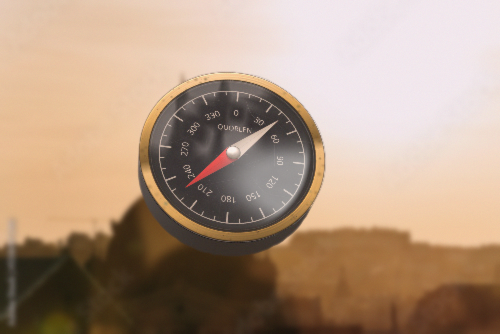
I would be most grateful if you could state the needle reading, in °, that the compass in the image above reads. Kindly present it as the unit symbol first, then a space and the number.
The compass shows ° 225
